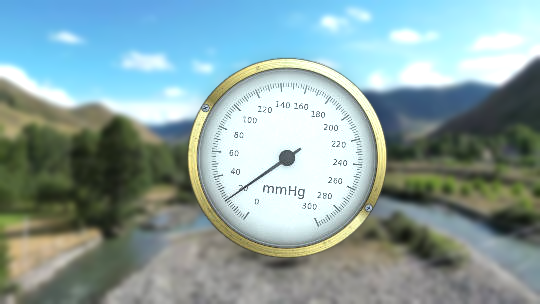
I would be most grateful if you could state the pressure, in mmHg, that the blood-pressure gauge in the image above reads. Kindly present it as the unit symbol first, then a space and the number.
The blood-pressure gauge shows mmHg 20
